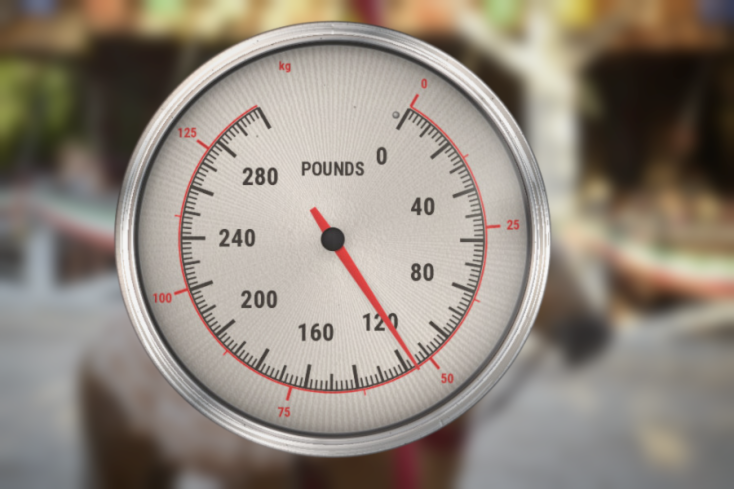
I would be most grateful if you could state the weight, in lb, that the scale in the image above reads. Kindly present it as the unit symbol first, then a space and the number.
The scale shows lb 116
